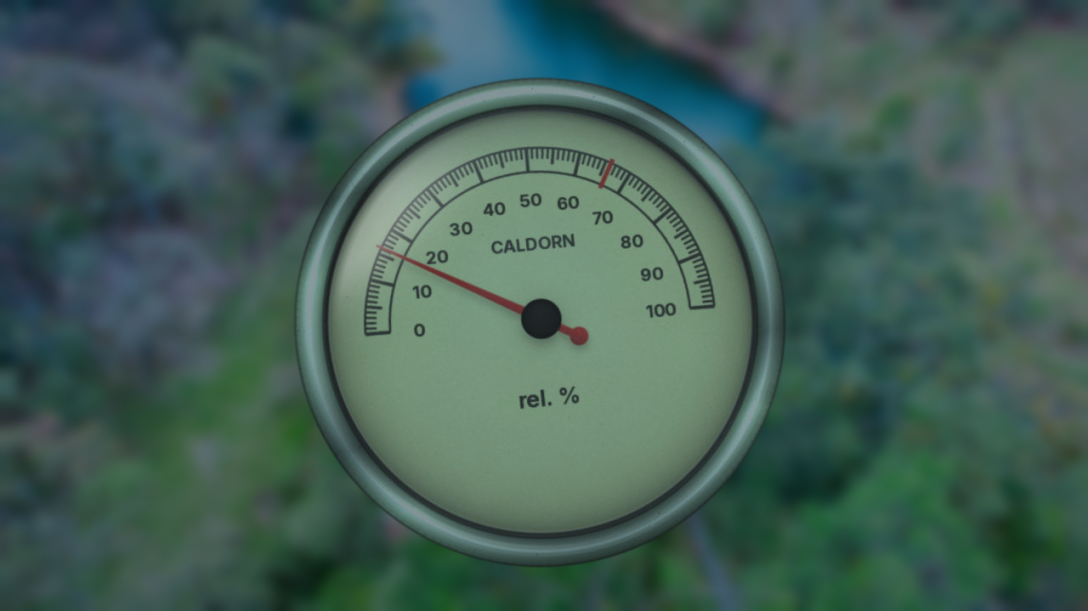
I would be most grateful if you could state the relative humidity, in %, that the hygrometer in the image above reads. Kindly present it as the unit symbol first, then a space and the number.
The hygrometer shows % 16
